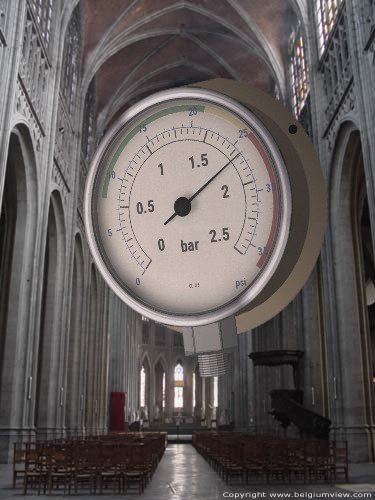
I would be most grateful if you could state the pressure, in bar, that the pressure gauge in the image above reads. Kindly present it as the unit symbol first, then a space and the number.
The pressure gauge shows bar 1.8
